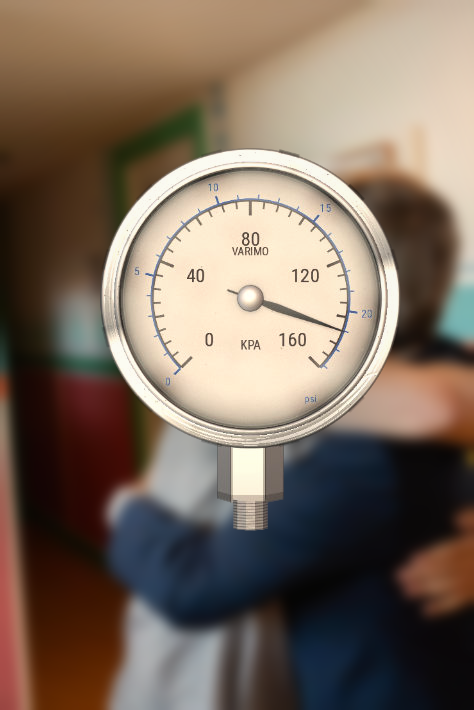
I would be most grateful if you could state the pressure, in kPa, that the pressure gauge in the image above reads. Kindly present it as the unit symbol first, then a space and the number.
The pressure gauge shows kPa 145
